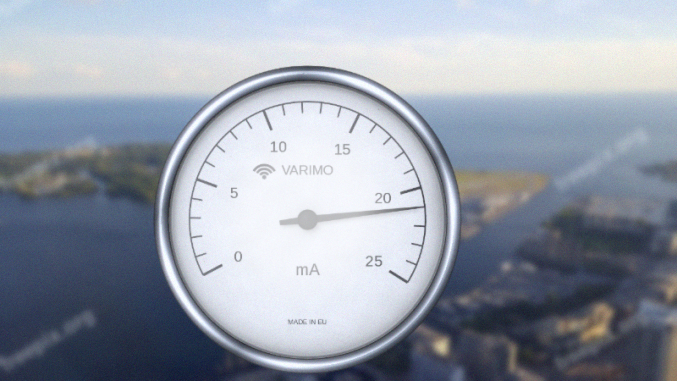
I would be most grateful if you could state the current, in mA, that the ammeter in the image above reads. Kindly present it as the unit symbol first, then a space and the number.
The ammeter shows mA 21
